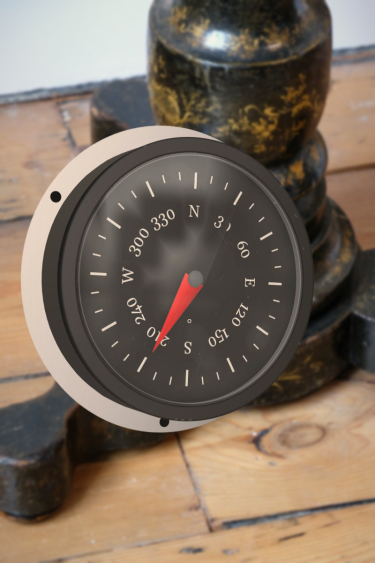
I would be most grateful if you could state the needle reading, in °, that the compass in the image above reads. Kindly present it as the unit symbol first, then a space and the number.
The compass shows ° 210
